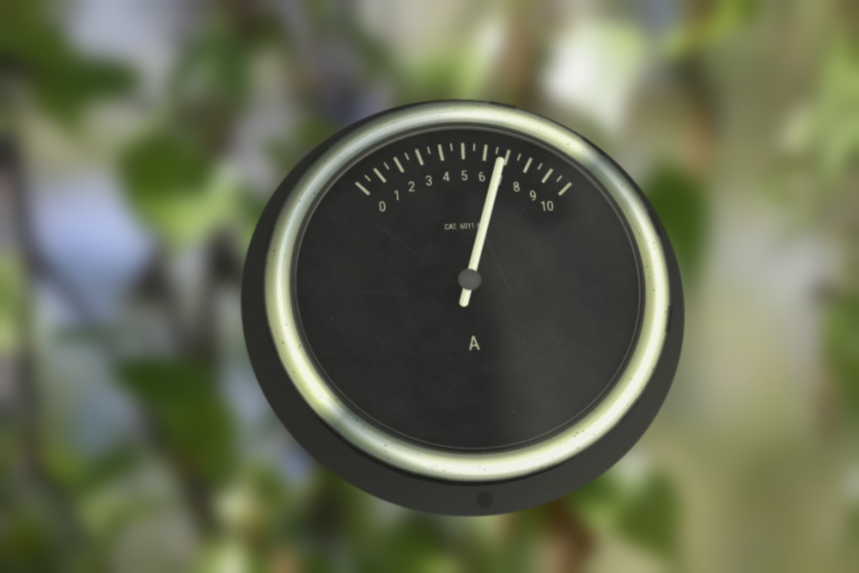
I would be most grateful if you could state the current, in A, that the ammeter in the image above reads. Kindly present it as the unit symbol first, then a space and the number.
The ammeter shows A 6.75
